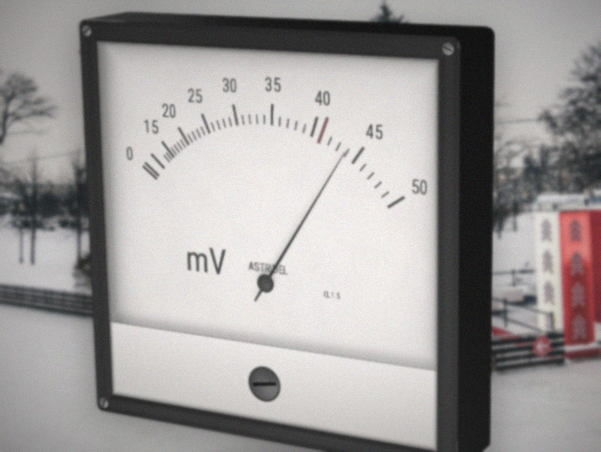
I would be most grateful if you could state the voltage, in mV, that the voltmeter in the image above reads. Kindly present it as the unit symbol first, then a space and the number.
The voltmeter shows mV 44
